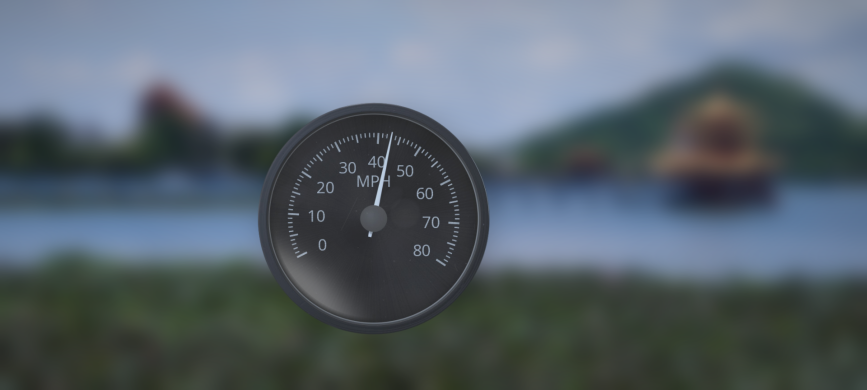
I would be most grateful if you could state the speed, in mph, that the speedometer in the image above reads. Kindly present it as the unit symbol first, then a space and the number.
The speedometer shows mph 43
